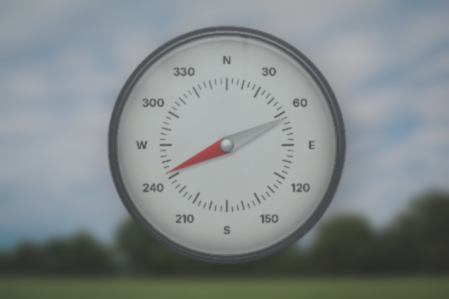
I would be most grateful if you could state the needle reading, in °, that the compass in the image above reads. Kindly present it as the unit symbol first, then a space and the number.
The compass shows ° 245
